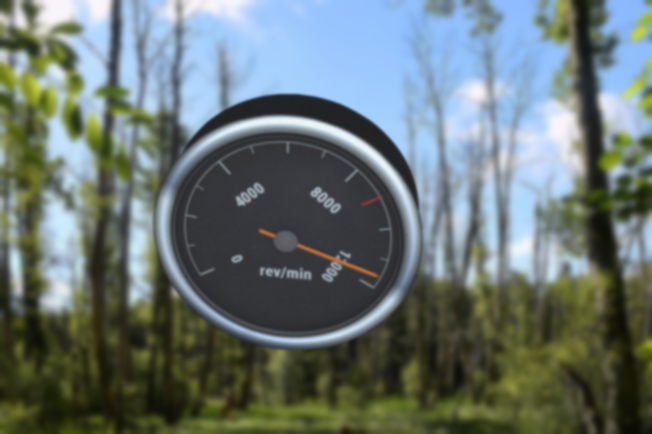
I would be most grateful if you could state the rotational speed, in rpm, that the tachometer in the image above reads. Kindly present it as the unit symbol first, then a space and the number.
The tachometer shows rpm 11500
